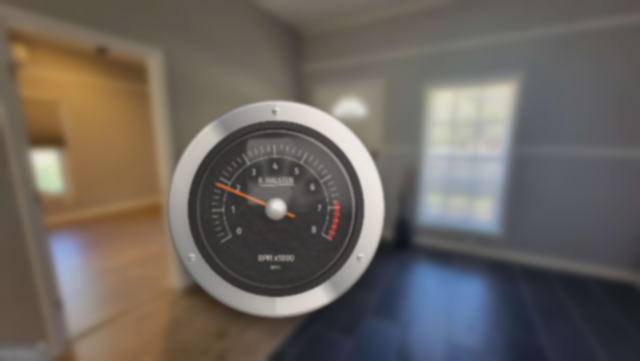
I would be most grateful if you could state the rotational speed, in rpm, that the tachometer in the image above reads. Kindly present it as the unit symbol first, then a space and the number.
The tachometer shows rpm 1800
